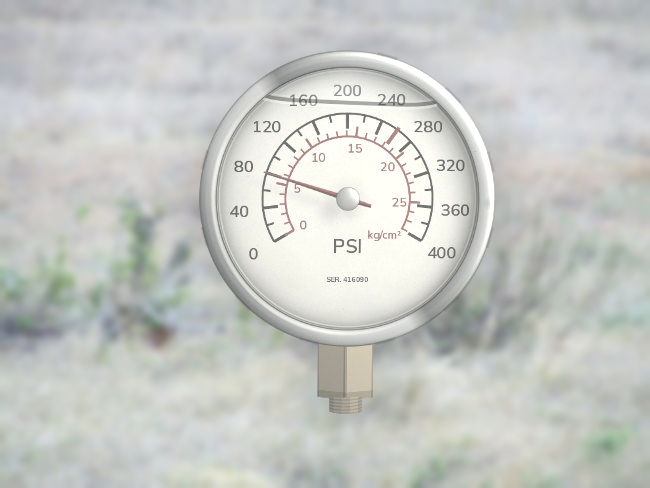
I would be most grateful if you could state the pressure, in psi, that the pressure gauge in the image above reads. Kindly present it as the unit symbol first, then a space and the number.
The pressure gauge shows psi 80
